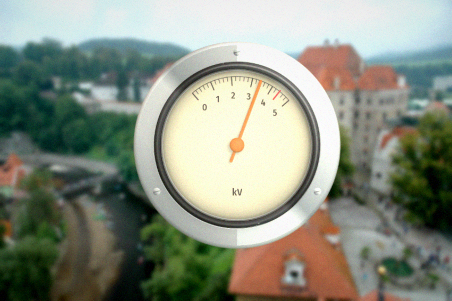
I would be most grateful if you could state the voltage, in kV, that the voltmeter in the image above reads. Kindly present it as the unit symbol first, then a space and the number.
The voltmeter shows kV 3.4
